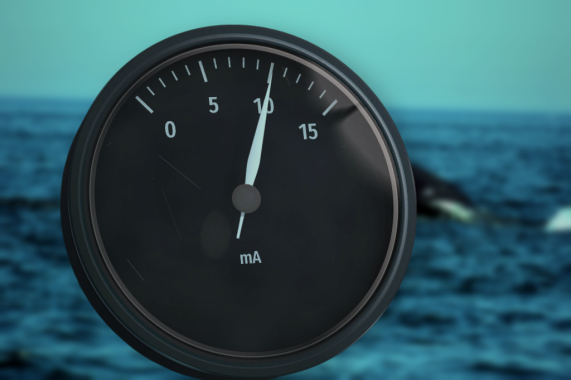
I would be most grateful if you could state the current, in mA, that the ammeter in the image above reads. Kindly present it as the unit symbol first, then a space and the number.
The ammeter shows mA 10
